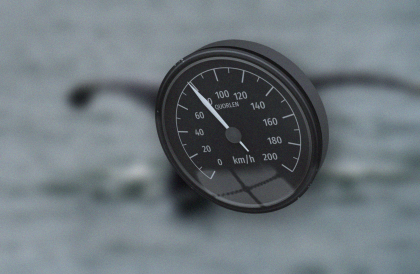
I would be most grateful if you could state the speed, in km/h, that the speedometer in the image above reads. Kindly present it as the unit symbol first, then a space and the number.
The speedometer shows km/h 80
